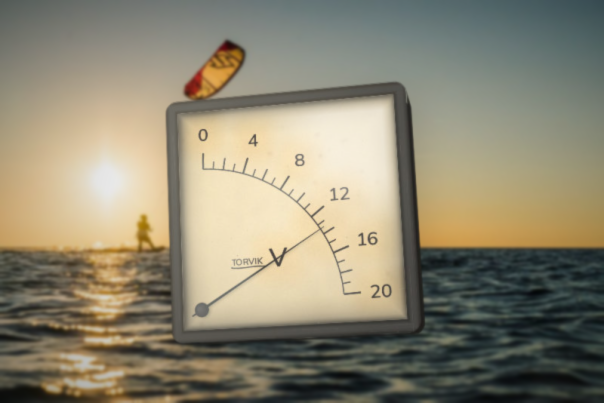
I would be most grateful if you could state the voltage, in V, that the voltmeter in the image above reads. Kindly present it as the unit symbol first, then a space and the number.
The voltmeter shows V 13.5
